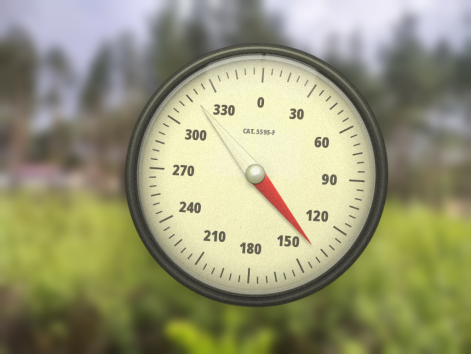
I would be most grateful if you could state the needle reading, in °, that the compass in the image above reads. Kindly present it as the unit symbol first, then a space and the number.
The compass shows ° 137.5
